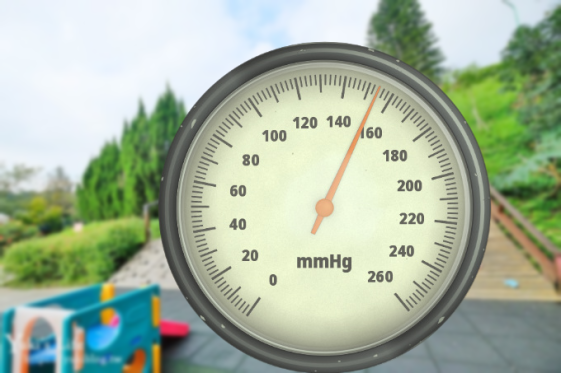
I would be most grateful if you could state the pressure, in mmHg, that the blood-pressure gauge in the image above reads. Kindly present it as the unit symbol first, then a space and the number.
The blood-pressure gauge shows mmHg 154
